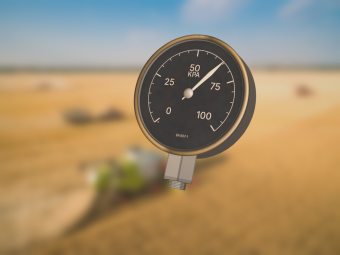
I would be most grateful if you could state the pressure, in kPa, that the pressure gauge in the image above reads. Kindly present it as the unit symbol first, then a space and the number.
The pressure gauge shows kPa 65
